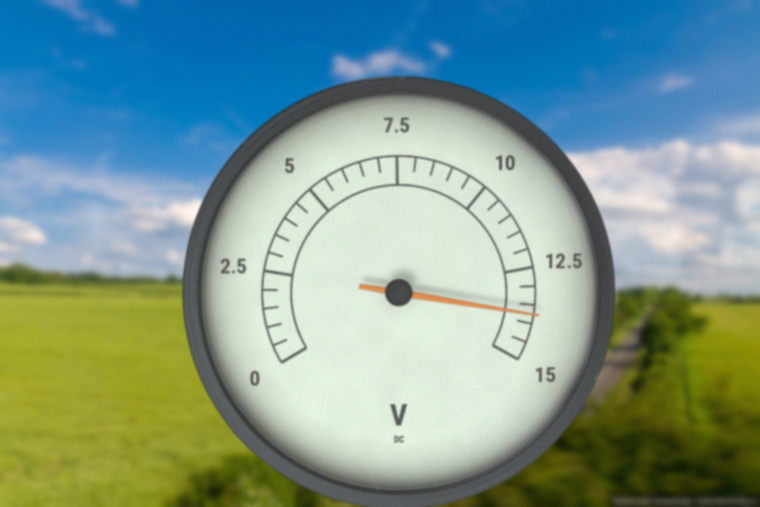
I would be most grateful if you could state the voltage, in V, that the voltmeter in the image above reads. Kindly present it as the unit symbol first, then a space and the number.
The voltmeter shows V 13.75
